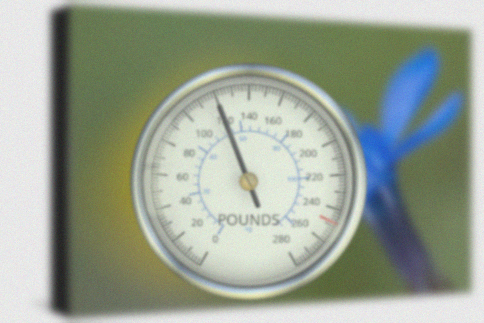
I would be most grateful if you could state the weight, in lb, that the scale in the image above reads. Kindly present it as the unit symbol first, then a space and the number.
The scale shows lb 120
